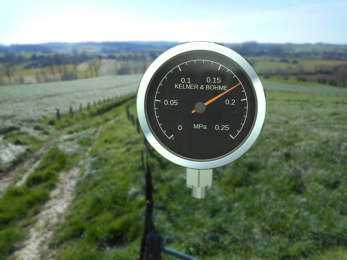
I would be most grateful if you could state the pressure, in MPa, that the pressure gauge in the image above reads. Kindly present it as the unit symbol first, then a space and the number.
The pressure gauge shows MPa 0.18
